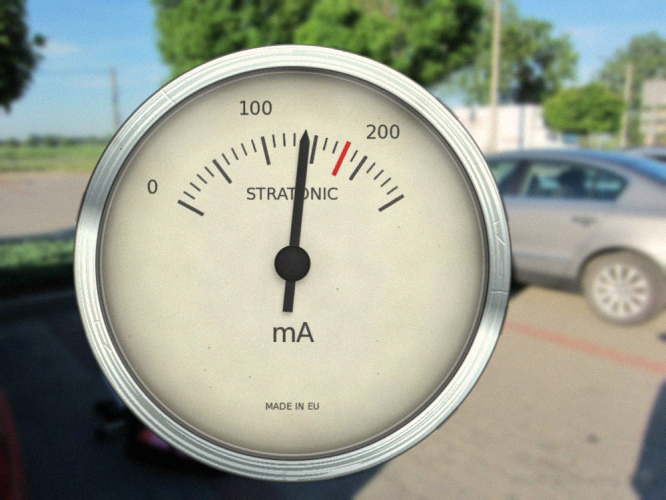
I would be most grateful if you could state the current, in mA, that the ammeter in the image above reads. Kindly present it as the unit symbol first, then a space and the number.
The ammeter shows mA 140
